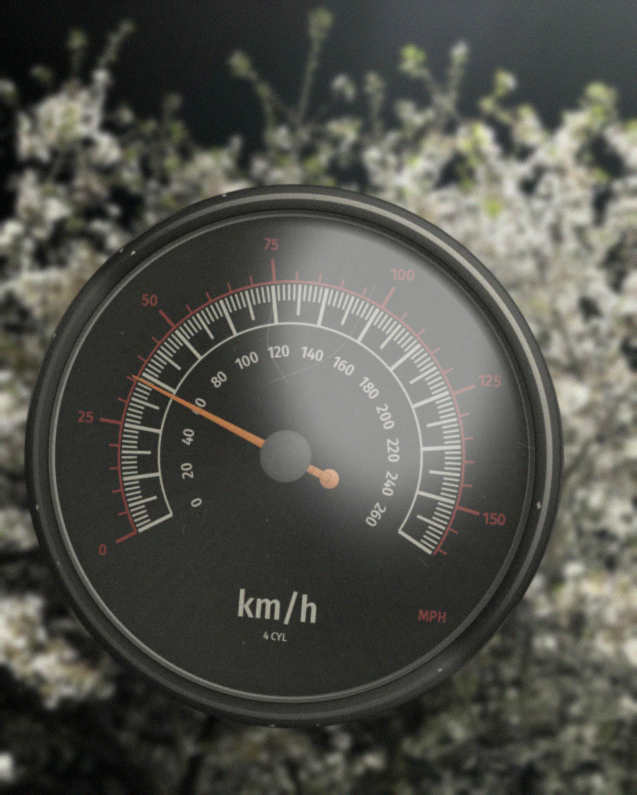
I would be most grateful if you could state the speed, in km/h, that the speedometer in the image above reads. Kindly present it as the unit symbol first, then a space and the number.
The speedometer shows km/h 58
